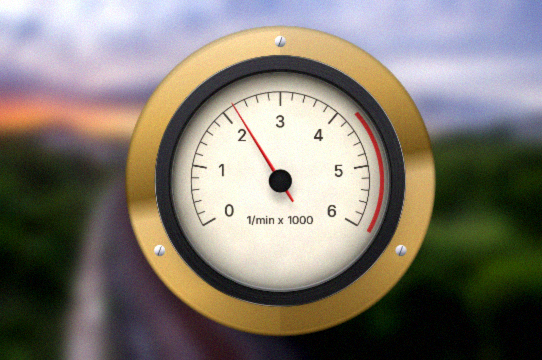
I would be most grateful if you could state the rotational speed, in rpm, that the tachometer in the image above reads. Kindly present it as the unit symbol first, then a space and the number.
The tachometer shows rpm 2200
